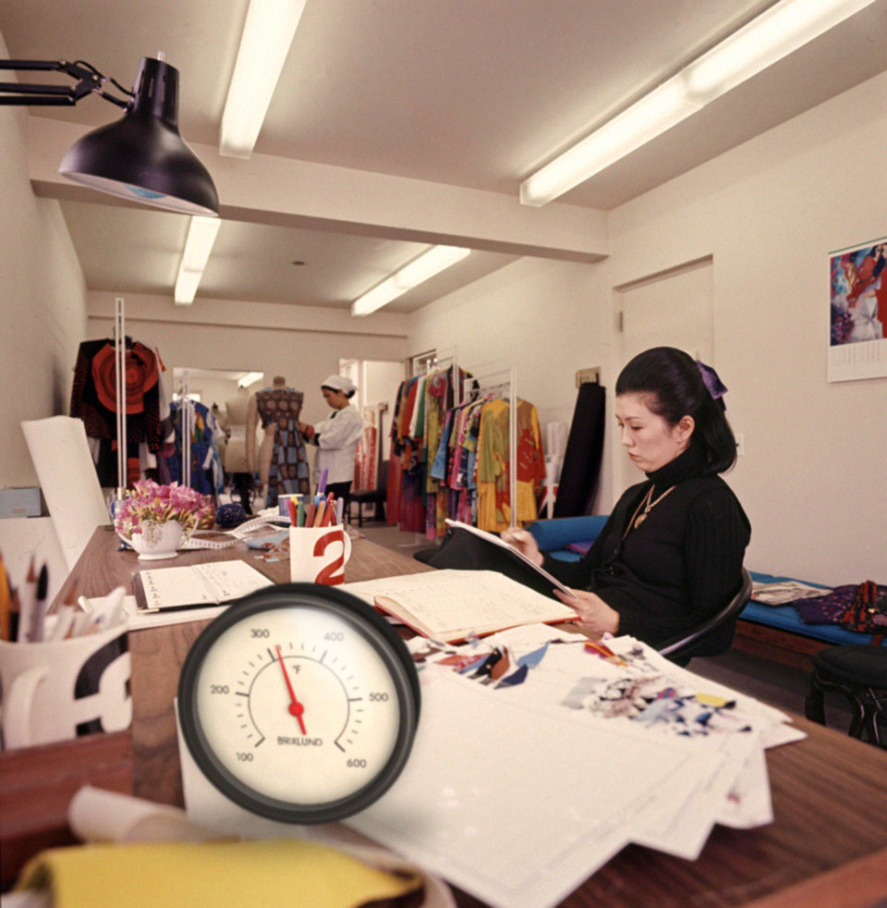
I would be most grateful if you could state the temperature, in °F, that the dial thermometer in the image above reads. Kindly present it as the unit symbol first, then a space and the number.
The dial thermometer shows °F 320
